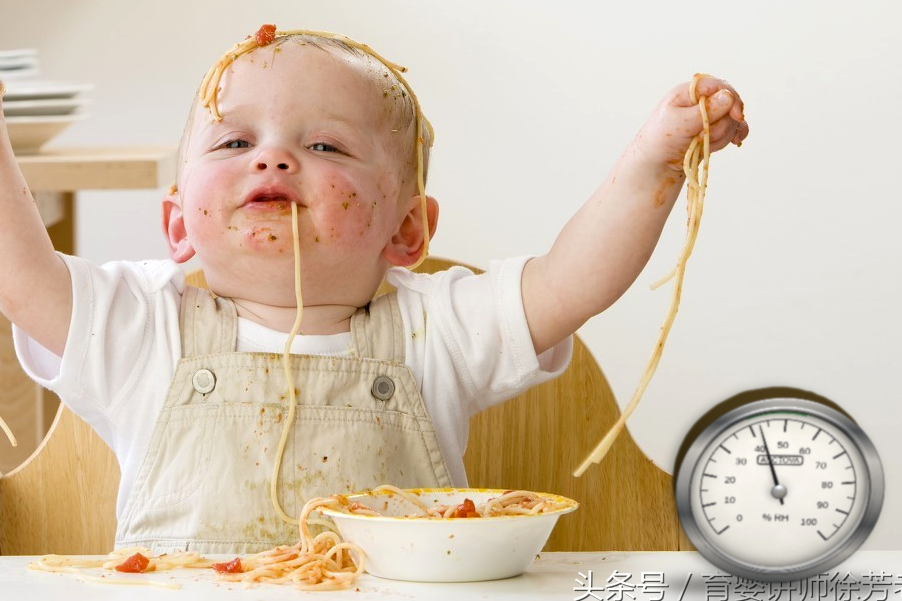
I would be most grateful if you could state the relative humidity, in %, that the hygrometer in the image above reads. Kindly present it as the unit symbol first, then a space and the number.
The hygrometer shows % 42.5
